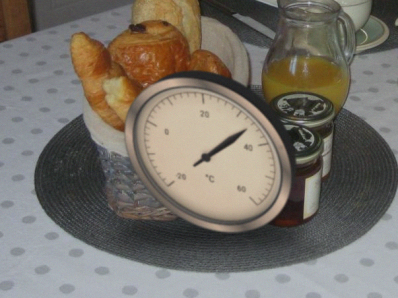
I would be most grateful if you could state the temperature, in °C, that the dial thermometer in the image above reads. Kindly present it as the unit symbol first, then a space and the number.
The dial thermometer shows °C 34
